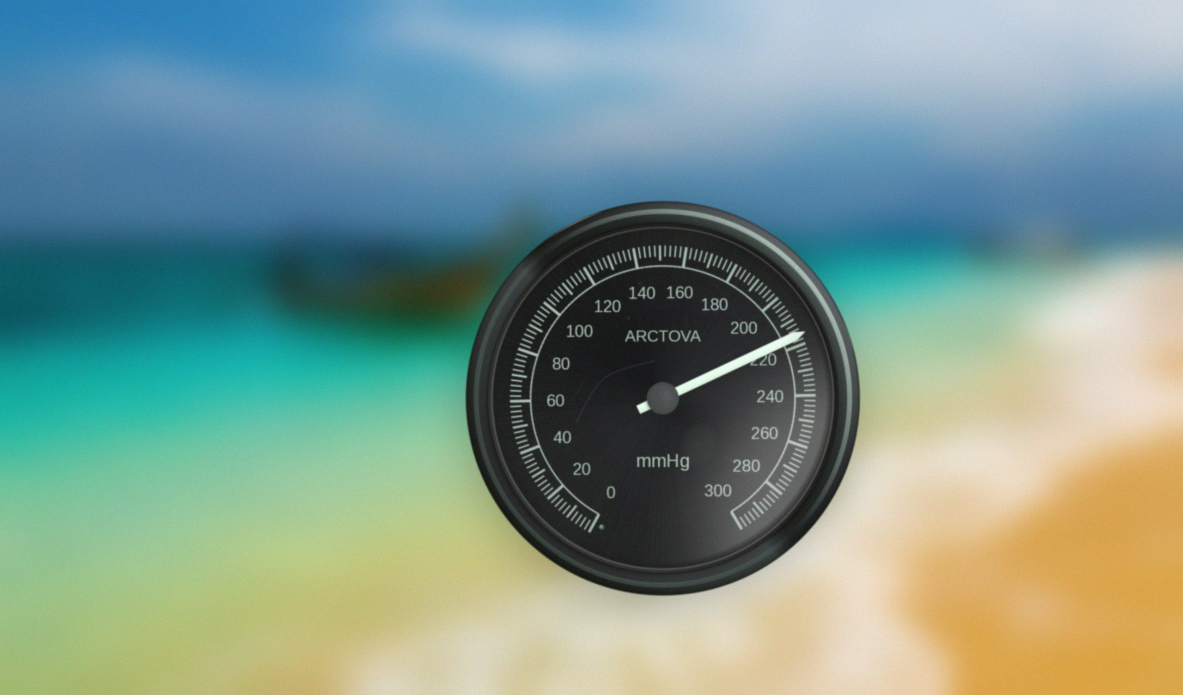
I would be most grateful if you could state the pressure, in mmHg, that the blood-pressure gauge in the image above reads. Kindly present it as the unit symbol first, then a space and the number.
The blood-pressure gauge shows mmHg 216
